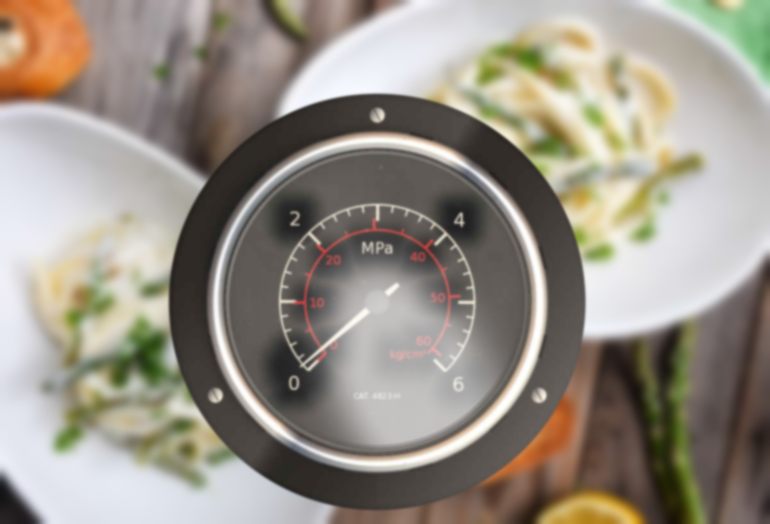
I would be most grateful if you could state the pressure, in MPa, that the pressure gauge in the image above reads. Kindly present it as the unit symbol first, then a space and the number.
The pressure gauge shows MPa 0.1
